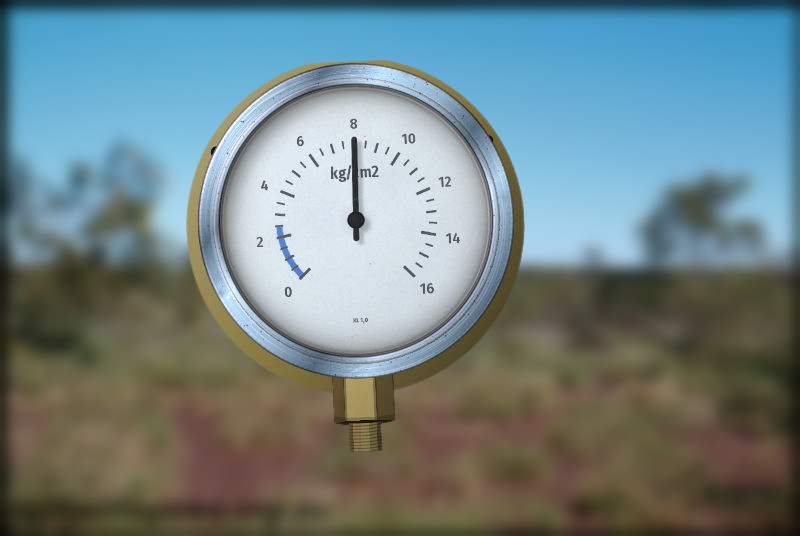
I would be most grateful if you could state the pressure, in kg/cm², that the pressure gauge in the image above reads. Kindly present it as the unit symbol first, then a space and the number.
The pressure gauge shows kg/cm² 8
